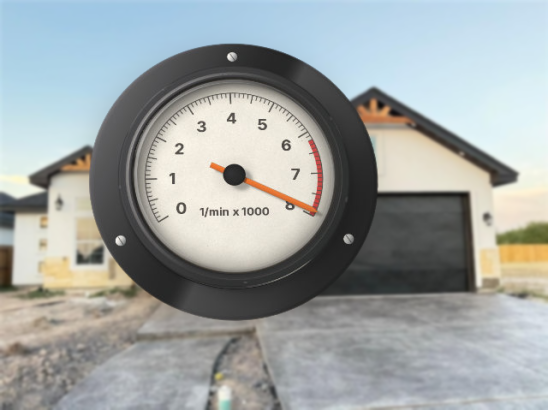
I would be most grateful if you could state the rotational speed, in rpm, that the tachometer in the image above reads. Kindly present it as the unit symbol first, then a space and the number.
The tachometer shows rpm 7900
